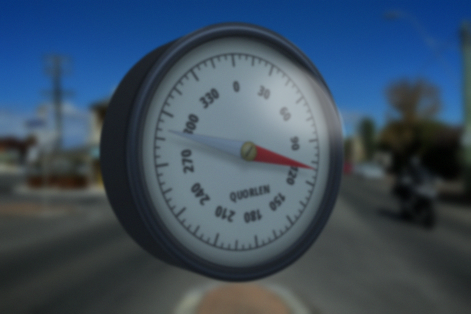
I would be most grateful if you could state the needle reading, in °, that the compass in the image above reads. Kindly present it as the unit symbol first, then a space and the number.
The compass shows ° 110
